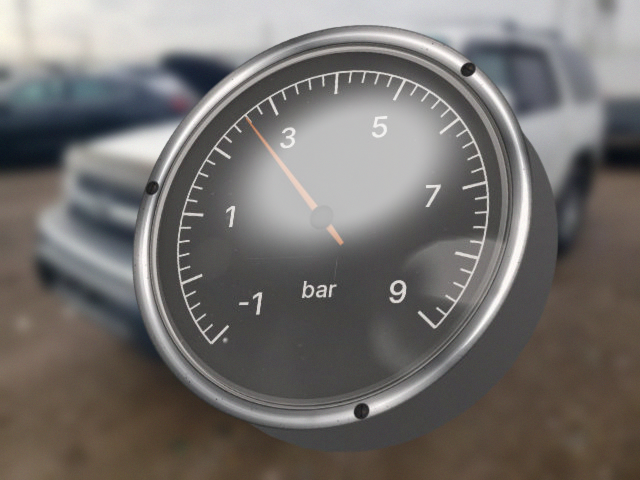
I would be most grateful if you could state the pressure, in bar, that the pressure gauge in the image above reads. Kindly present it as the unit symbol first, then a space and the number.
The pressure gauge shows bar 2.6
